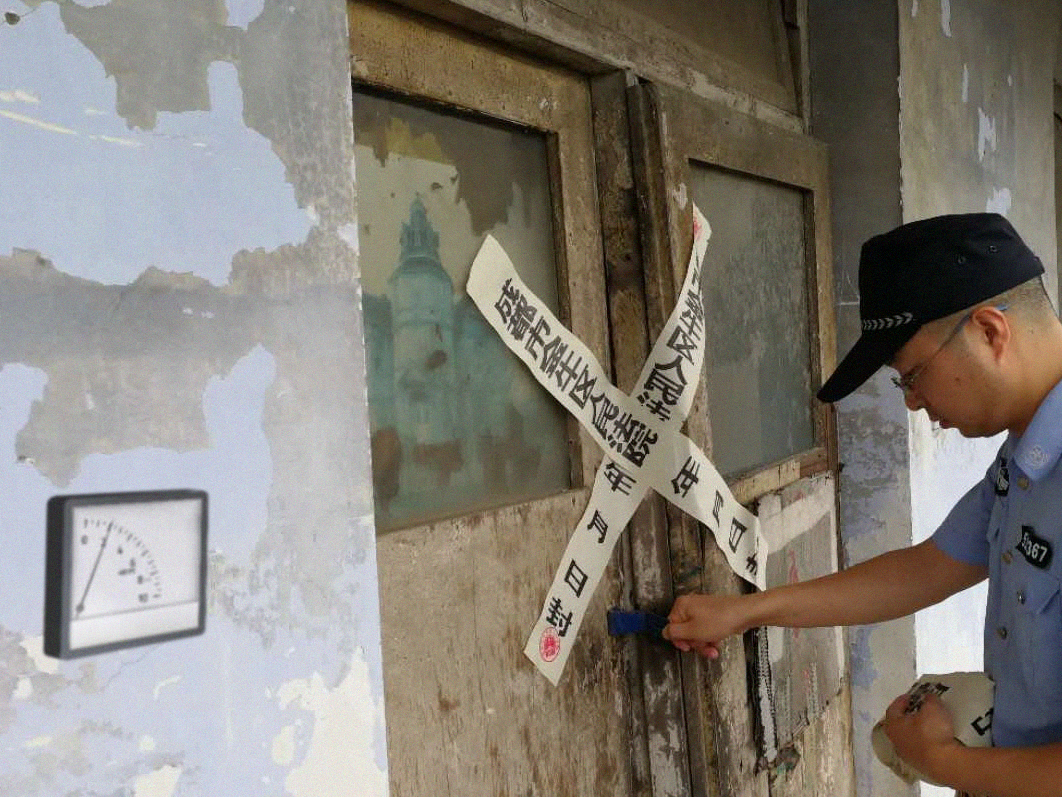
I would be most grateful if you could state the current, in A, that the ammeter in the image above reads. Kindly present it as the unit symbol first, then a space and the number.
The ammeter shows A 2
